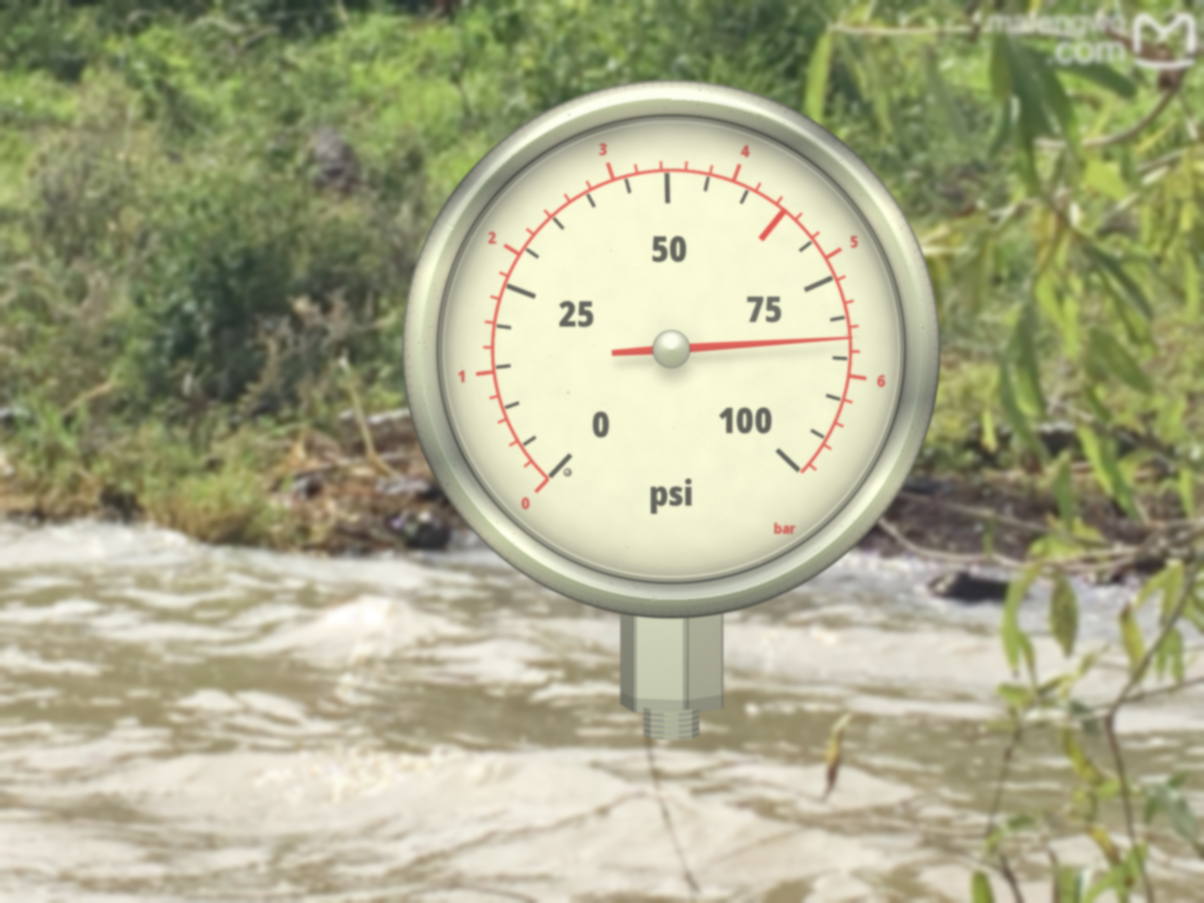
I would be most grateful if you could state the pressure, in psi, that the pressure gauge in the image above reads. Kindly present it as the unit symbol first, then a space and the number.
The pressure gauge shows psi 82.5
